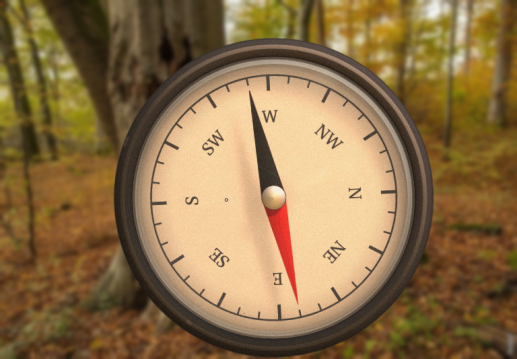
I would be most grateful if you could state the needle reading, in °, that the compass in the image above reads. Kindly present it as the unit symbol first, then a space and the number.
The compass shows ° 80
